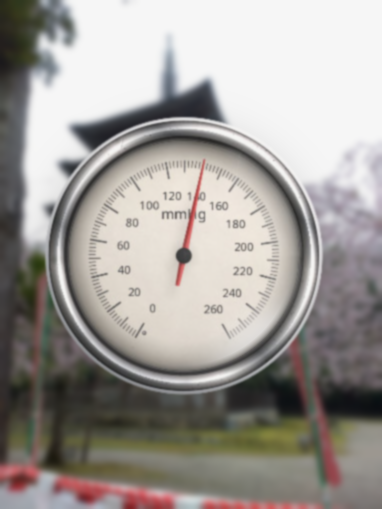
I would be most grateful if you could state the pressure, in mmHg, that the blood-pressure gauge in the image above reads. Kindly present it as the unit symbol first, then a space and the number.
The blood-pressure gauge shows mmHg 140
